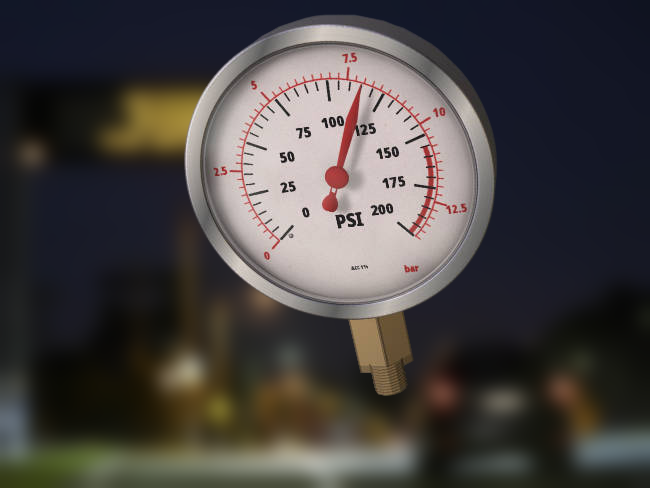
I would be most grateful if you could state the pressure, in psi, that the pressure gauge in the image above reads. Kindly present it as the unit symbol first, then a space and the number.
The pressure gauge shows psi 115
